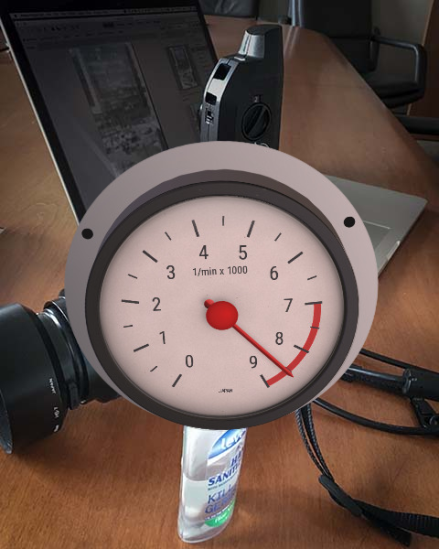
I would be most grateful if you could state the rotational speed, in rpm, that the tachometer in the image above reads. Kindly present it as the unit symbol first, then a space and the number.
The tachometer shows rpm 8500
